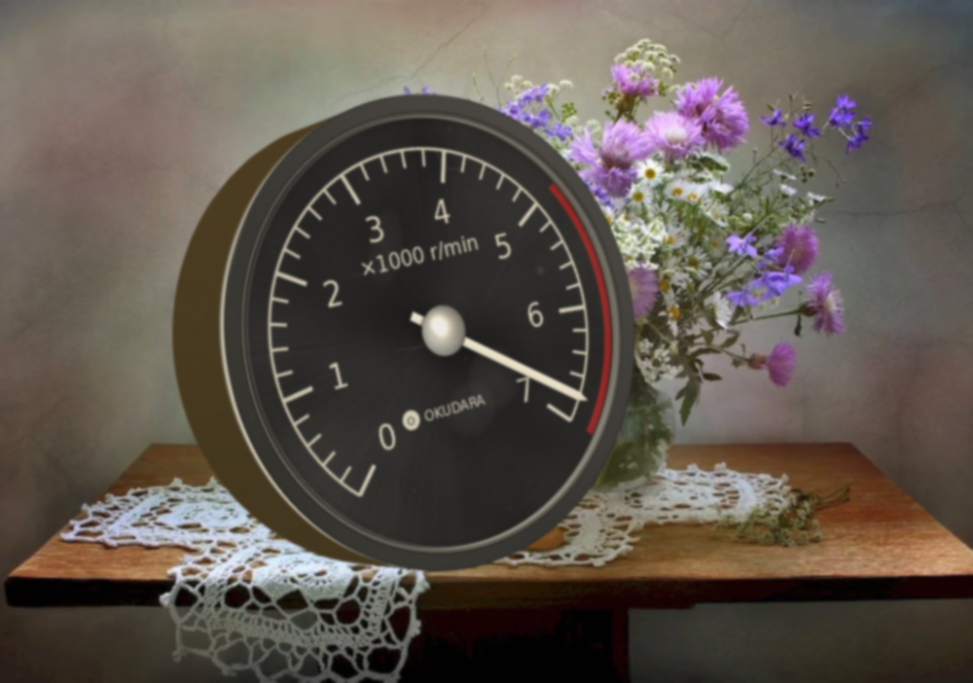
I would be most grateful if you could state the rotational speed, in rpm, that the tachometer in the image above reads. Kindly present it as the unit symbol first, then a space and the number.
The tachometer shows rpm 6800
